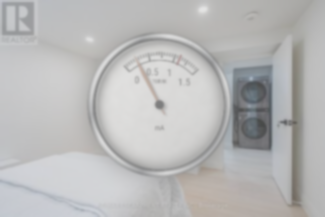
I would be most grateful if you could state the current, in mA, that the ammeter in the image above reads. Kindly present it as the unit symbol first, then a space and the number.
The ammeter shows mA 0.25
